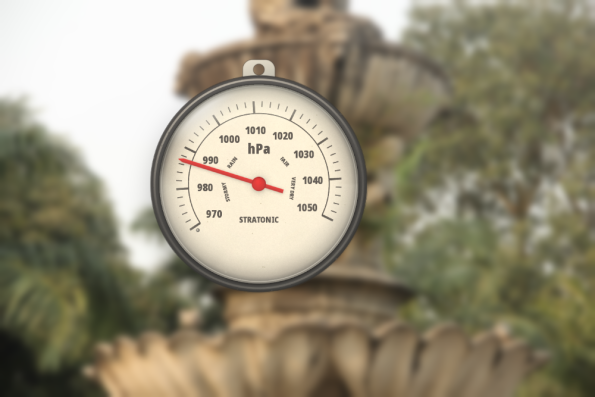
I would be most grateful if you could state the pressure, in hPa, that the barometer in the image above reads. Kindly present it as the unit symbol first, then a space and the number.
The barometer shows hPa 987
